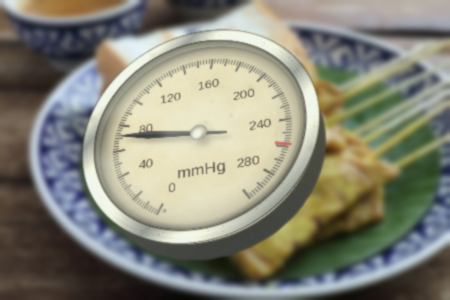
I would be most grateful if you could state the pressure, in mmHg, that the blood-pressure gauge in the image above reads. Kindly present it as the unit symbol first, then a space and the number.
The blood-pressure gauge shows mmHg 70
